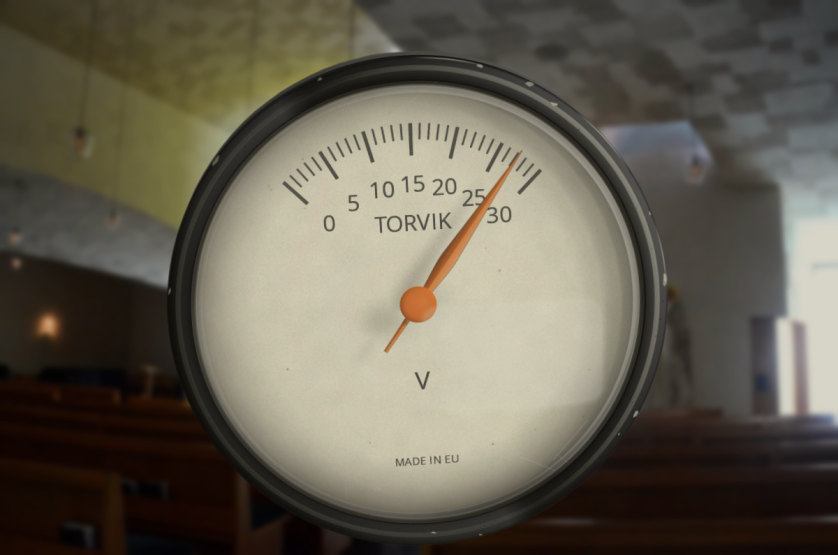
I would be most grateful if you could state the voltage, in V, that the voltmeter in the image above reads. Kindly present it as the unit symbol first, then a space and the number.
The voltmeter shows V 27
